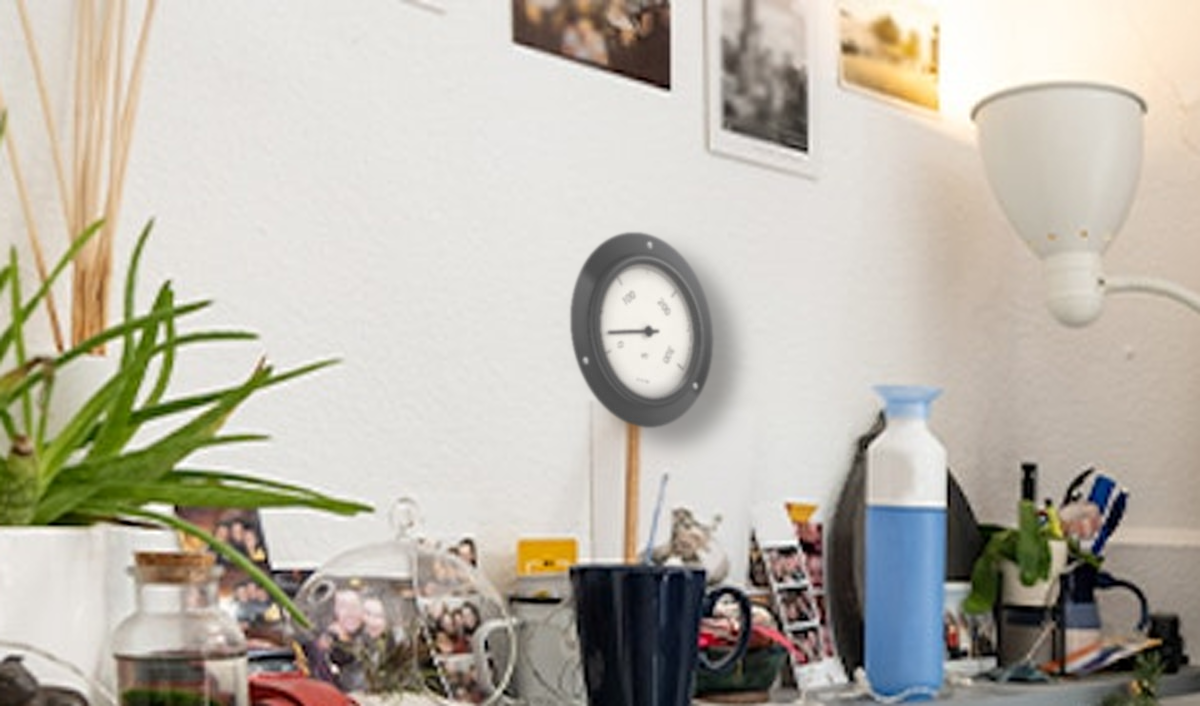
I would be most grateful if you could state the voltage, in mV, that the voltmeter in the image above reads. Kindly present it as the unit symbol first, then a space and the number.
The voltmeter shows mV 25
